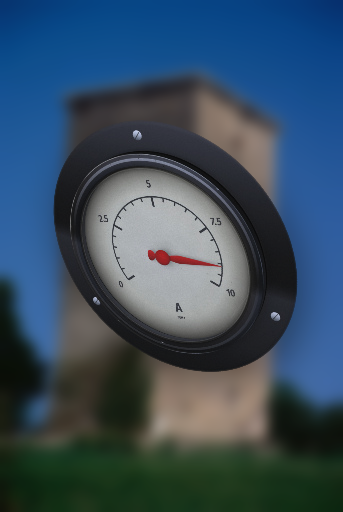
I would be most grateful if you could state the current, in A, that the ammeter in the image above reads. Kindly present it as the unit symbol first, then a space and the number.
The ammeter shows A 9
